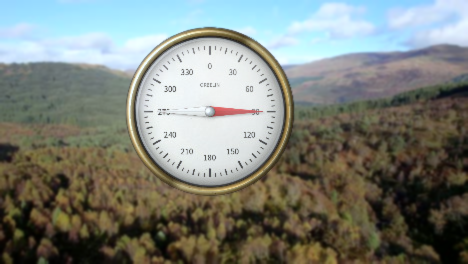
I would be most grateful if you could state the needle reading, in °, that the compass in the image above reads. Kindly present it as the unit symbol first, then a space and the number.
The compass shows ° 90
